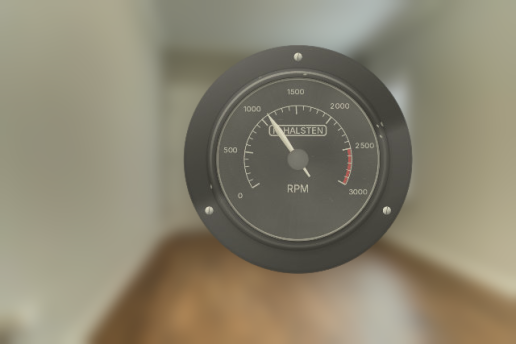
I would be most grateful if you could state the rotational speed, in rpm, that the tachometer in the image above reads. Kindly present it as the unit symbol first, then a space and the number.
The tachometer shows rpm 1100
